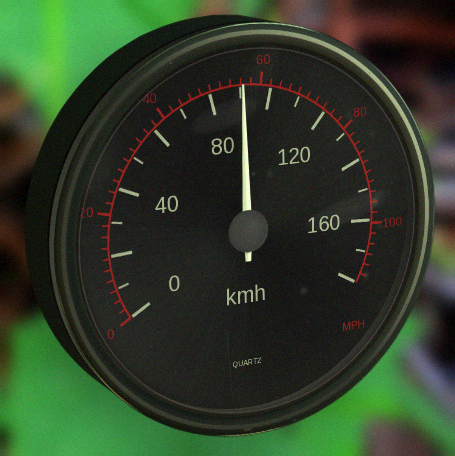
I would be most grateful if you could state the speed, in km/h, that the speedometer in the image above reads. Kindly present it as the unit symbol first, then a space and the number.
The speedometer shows km/h 90
